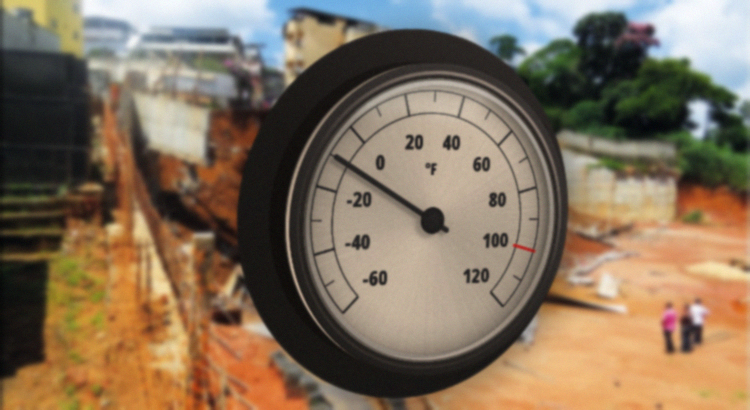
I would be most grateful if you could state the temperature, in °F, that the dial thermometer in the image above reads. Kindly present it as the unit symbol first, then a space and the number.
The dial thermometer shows °F -10
